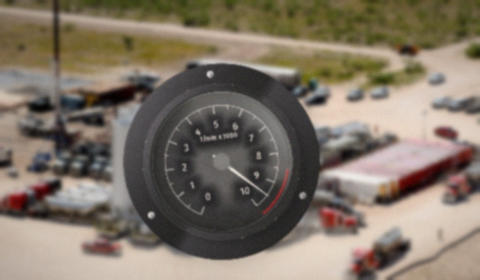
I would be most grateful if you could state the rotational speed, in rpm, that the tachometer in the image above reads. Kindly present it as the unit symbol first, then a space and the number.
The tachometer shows rpm 9500
